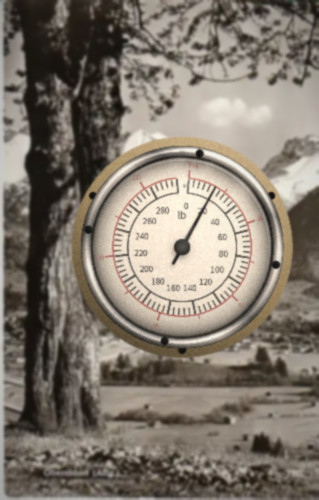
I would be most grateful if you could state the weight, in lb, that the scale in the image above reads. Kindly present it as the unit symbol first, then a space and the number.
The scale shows lb 20
